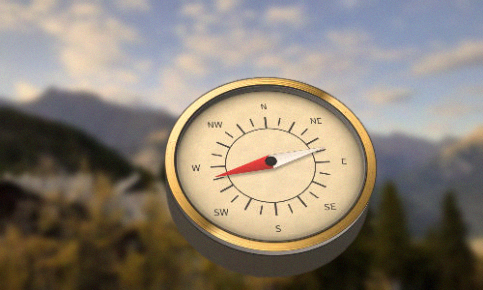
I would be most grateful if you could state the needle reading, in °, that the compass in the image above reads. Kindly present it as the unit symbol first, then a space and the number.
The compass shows ° 255
